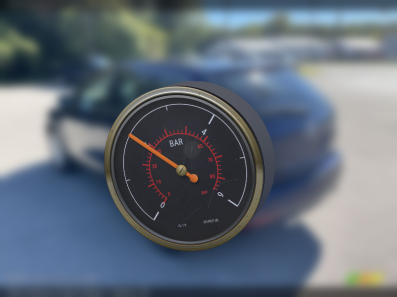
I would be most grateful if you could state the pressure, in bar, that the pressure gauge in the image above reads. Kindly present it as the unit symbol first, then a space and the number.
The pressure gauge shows bar 2
